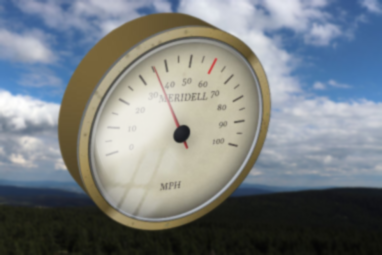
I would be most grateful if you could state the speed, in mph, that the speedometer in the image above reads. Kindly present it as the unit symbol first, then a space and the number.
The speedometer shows mph 35
